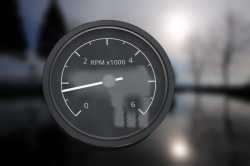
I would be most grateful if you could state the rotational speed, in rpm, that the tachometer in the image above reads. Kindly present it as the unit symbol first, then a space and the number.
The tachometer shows rpm 750
